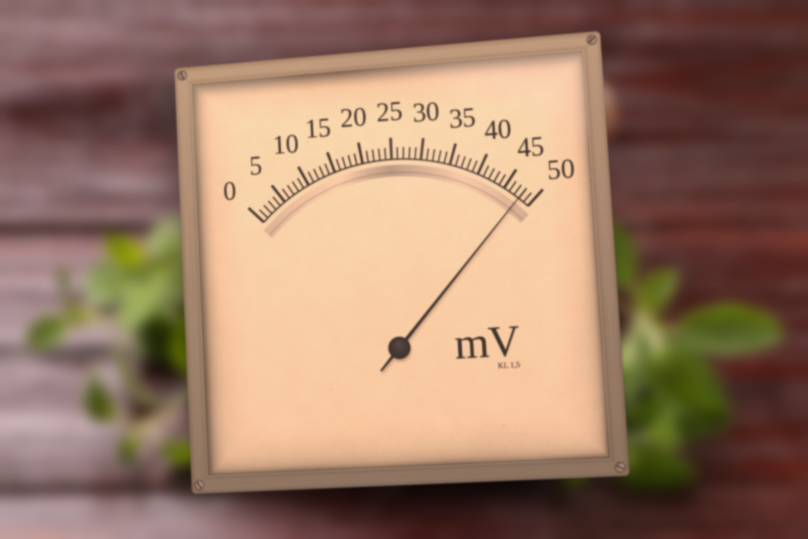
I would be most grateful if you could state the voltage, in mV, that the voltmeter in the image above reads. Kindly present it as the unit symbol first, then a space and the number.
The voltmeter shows mV 48
